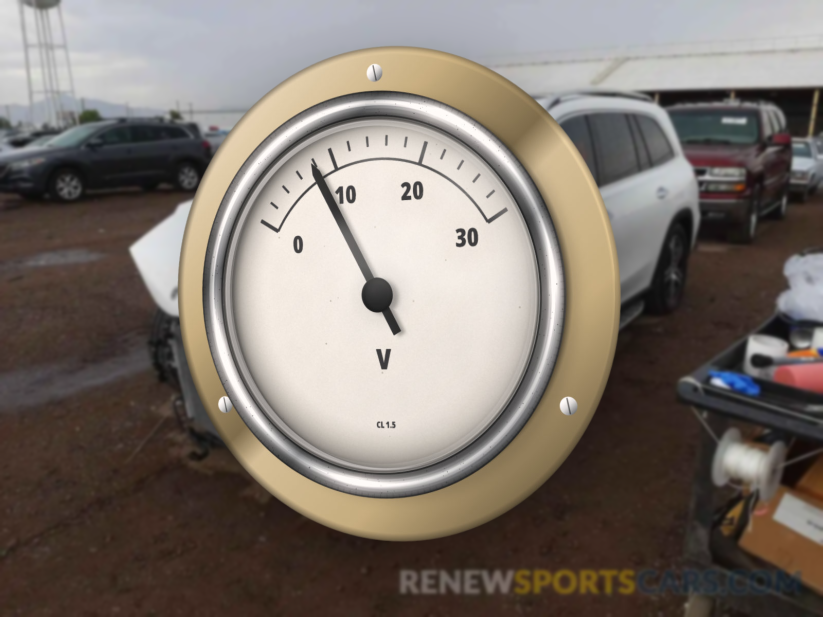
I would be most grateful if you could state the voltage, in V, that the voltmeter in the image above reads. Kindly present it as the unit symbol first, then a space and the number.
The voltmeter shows V 8
